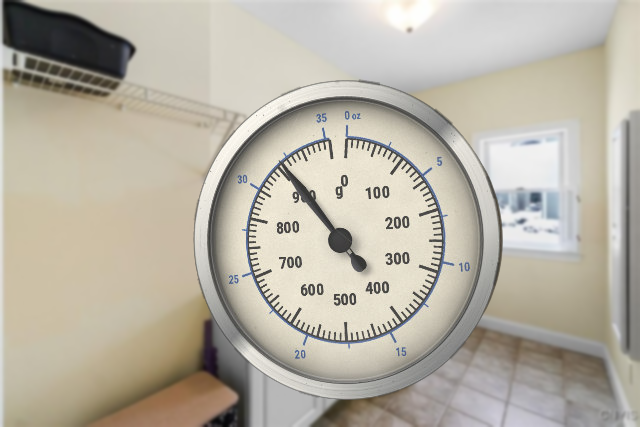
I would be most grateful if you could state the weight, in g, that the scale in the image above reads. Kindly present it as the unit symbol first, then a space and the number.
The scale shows g 910
